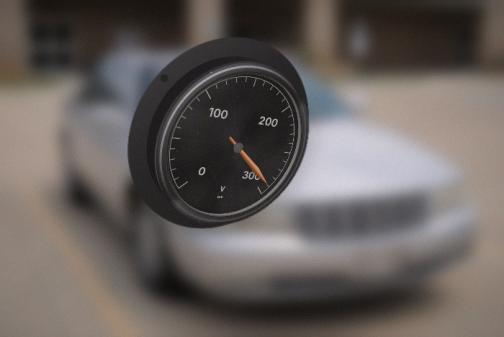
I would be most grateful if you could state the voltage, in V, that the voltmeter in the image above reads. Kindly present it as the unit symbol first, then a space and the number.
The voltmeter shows V 290
